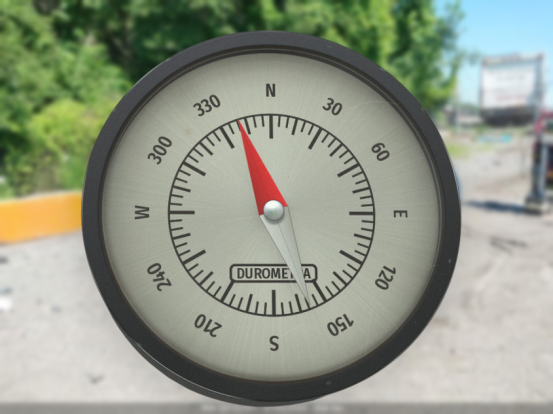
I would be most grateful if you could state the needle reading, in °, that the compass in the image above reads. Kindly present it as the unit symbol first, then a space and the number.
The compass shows ° 340
